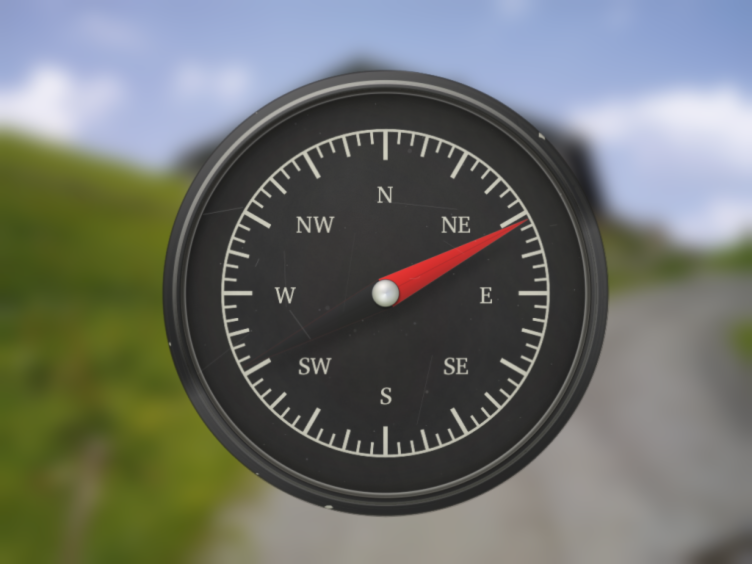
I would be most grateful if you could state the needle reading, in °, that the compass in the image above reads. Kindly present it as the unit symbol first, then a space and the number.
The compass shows ° 62.5
